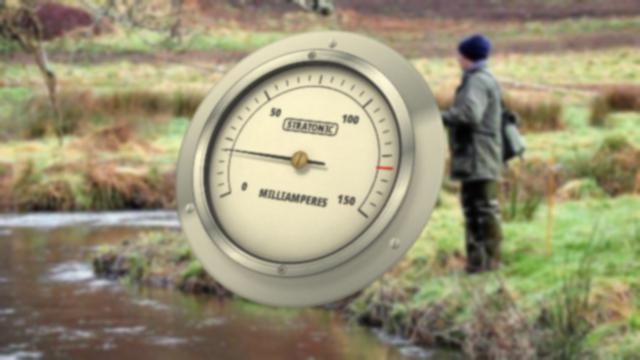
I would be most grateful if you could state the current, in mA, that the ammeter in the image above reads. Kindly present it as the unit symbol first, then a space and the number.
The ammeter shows mA 20
